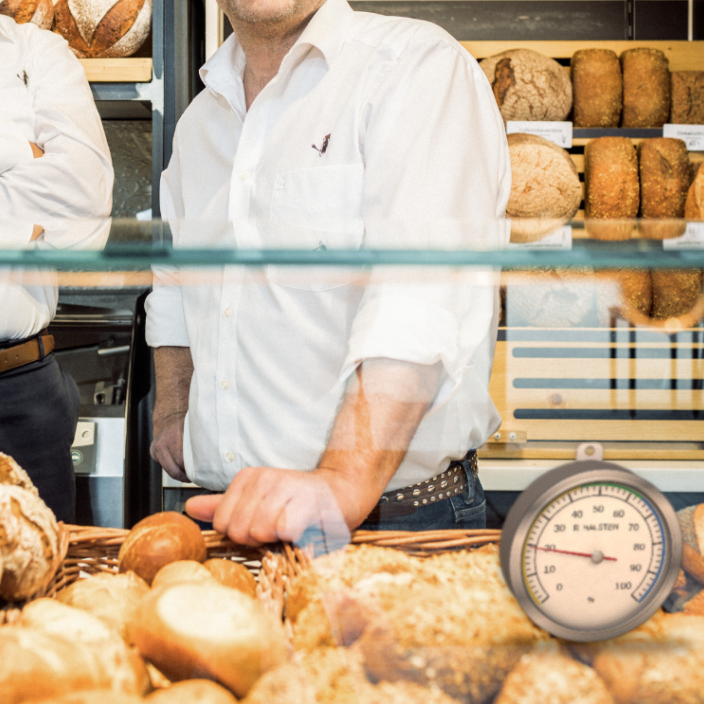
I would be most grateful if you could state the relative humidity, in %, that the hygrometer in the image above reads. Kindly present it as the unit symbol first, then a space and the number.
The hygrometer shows % 20
